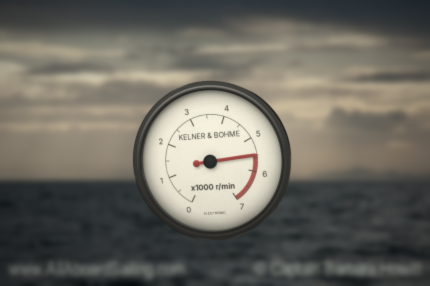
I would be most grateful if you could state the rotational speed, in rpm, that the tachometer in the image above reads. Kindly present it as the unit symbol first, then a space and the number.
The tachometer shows rpm 5500
